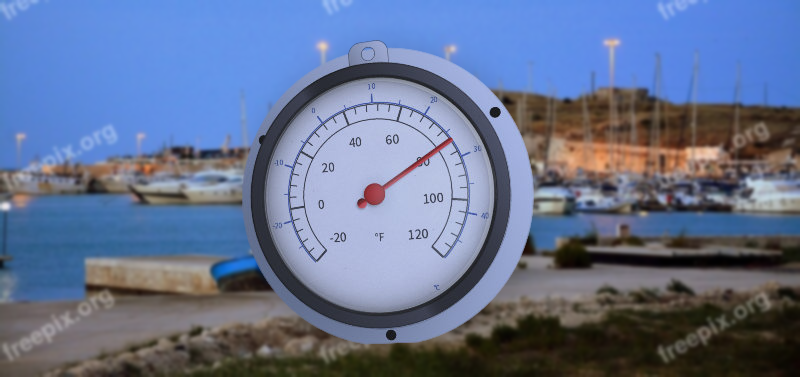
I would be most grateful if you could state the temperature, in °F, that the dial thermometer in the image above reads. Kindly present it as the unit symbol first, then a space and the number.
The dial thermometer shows °F 80
